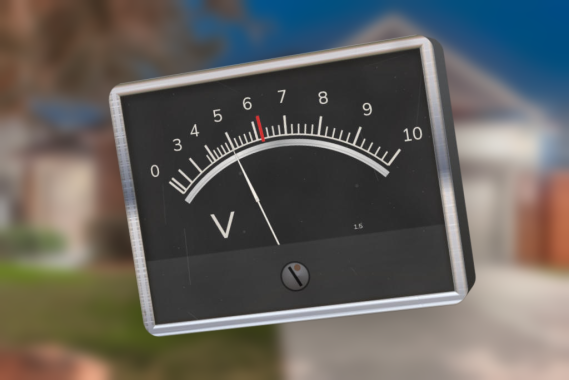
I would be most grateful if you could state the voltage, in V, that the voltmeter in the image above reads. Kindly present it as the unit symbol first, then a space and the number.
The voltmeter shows V 5
